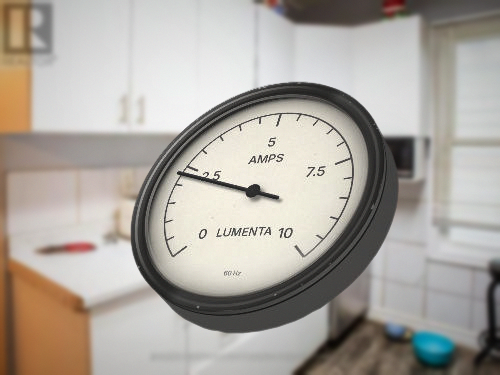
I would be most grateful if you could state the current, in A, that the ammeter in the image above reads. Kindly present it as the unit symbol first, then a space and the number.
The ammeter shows A 2.25
